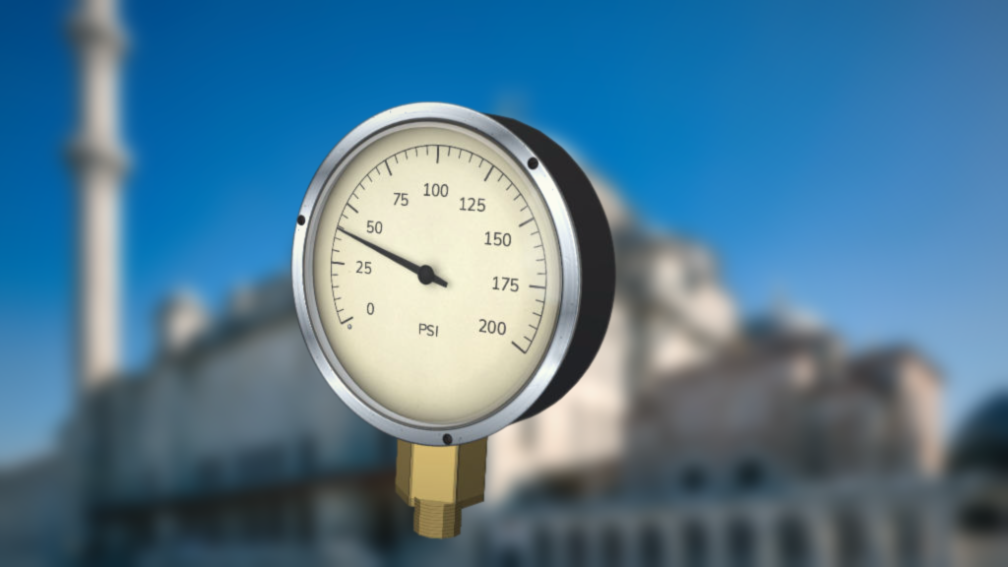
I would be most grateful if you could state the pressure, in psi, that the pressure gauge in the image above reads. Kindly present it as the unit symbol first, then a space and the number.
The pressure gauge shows psi 40
